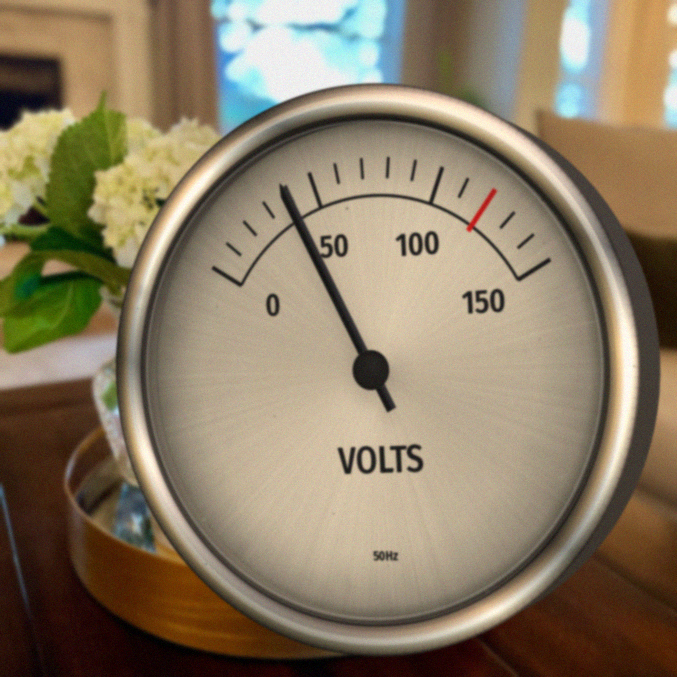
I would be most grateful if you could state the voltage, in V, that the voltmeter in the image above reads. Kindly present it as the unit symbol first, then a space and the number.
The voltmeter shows V 40
